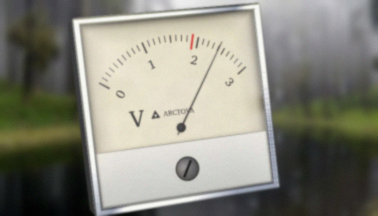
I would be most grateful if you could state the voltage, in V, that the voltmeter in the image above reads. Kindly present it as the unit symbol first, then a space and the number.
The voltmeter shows V 2.4
